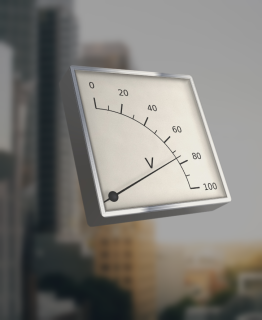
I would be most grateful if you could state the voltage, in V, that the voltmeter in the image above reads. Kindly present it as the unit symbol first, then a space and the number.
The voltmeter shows V 75
